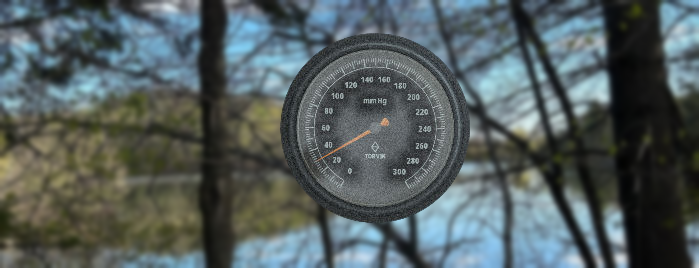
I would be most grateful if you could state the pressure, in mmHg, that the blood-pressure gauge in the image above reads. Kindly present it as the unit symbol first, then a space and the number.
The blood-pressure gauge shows mmHg 30
